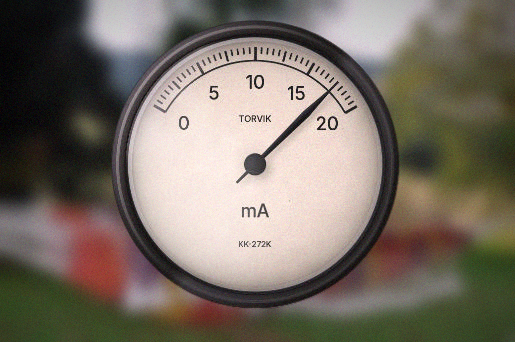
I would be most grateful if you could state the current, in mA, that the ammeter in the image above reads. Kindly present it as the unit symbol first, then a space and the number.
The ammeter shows mA 17.5
